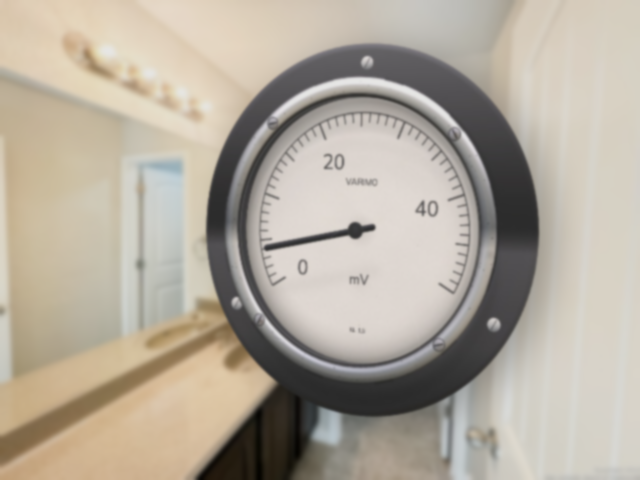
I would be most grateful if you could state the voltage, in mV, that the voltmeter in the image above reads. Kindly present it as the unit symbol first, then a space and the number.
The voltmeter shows mV 4
